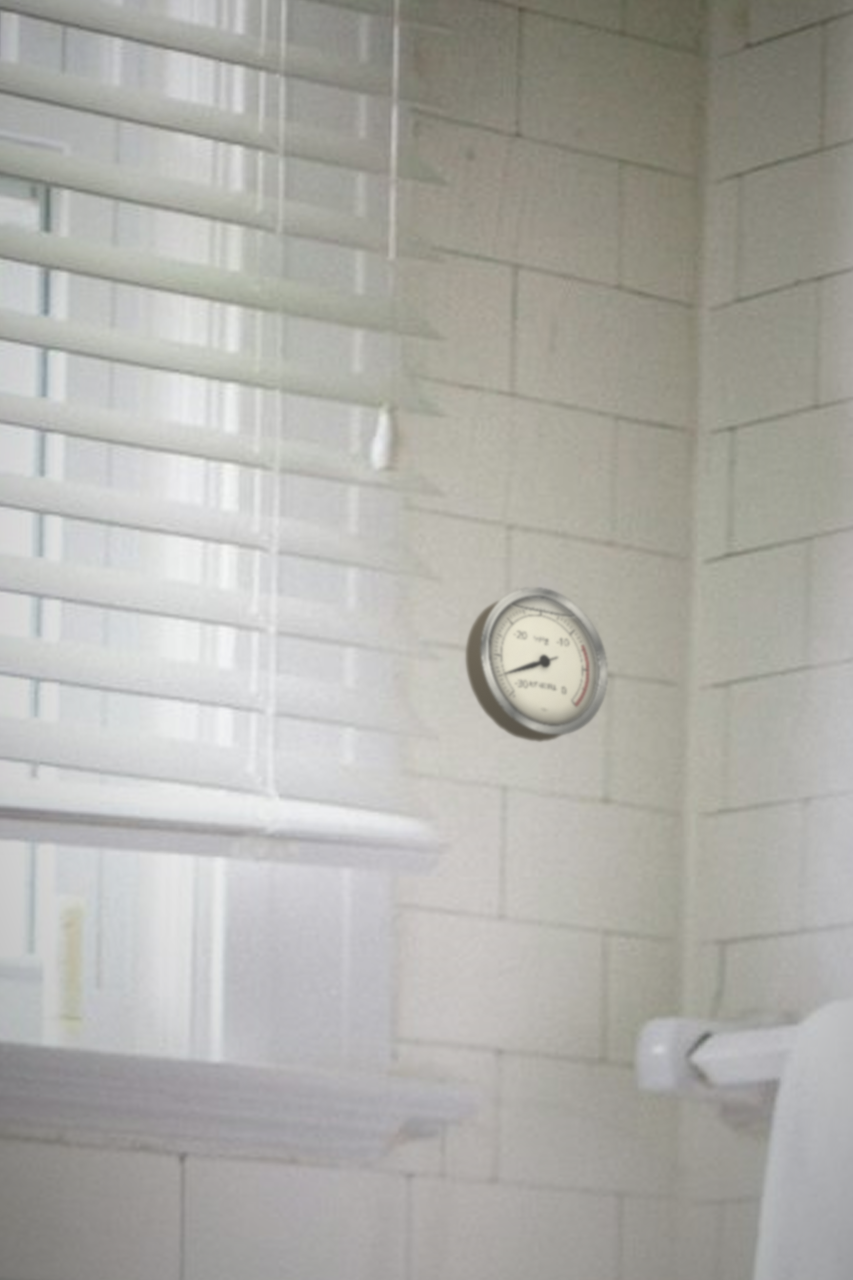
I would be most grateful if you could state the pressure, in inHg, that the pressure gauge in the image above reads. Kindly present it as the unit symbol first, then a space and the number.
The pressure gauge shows inHg -27.5
